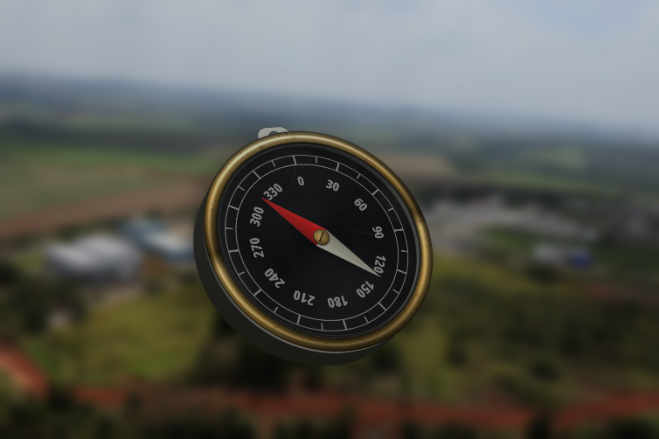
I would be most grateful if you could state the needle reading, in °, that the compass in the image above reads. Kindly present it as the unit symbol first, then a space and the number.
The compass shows ° 315
